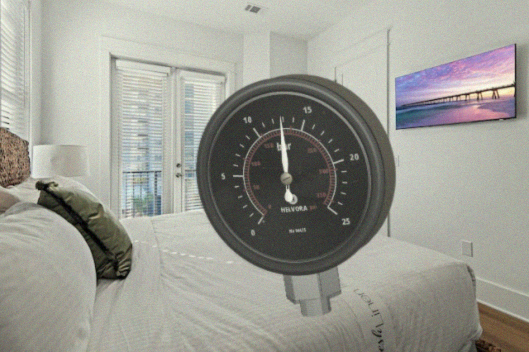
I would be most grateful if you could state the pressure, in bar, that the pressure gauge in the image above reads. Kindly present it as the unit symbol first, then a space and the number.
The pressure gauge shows bar 13
